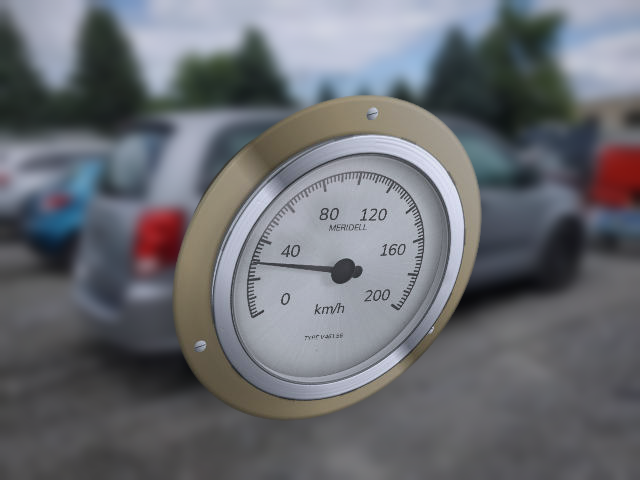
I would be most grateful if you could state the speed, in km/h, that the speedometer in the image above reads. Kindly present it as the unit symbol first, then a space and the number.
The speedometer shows km/h 30
